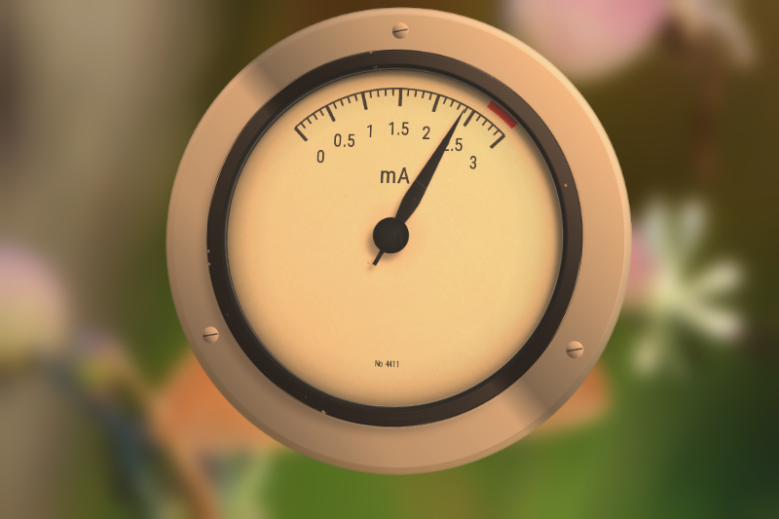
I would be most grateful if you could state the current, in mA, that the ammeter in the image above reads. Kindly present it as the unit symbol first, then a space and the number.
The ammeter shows mA 2.4
